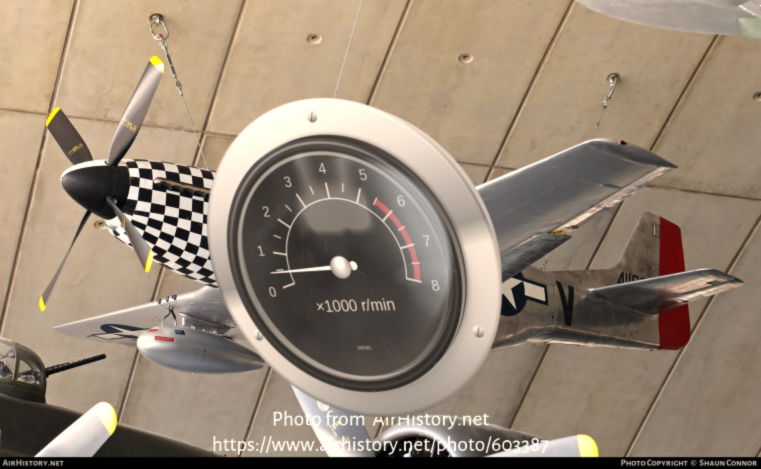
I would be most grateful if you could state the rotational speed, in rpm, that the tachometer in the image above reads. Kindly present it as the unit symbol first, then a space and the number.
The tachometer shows rpm 500
